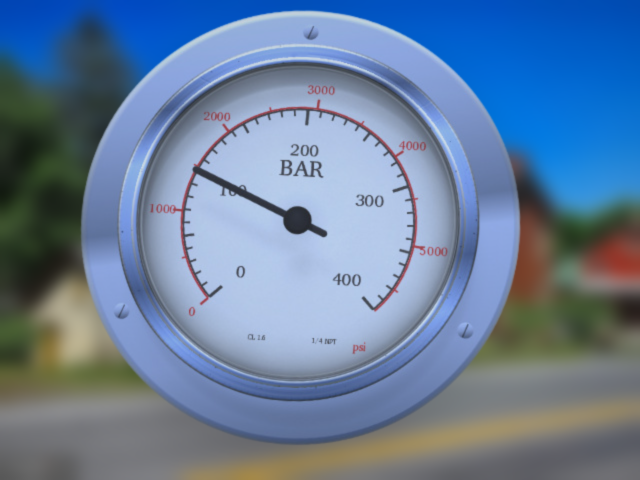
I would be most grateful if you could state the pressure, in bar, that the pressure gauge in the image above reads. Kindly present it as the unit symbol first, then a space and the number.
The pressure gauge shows bar 100
